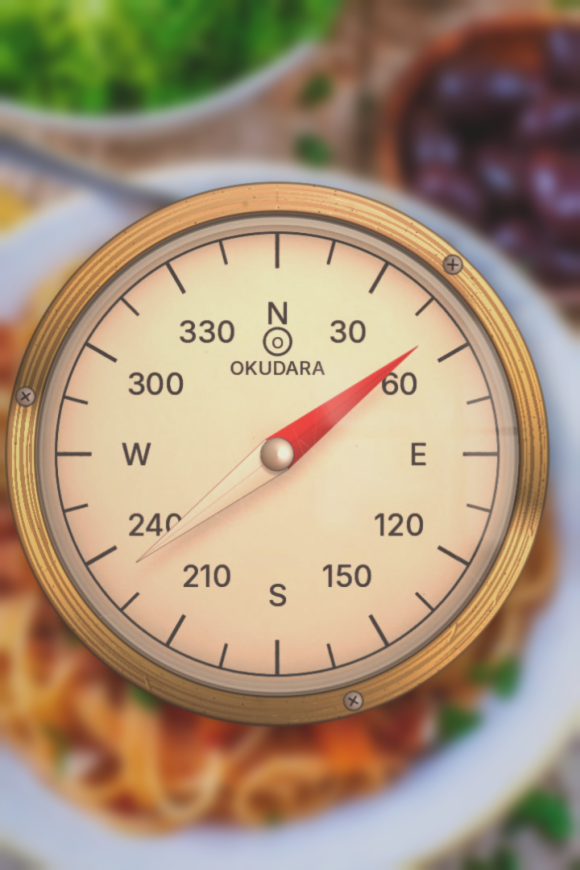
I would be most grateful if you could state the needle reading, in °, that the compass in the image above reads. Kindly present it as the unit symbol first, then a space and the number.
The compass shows ° 52.5
